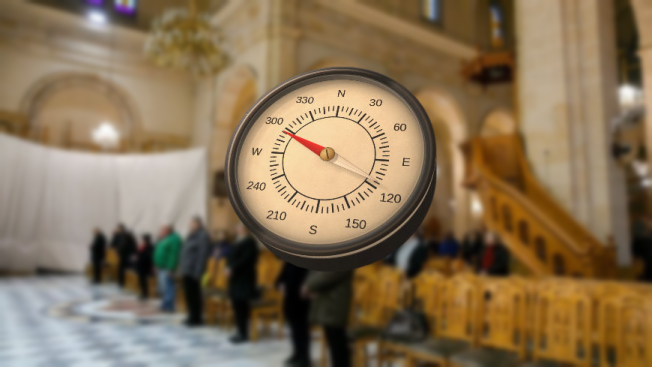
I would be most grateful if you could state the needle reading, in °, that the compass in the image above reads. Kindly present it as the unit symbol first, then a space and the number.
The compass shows ° 295
